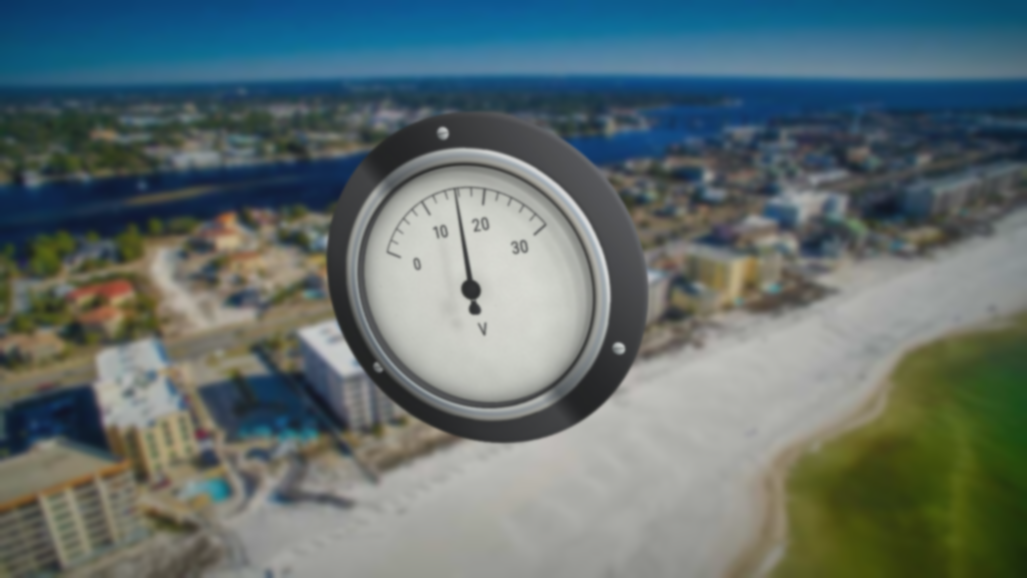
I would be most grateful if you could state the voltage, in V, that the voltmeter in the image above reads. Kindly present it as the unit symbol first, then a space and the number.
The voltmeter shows V 16
